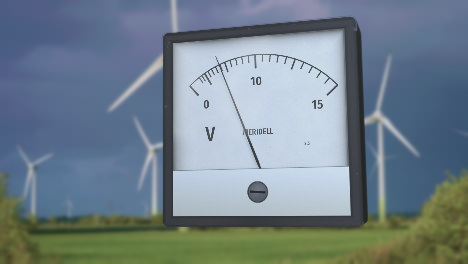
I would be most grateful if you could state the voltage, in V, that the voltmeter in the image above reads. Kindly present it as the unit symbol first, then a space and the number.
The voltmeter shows V 7
